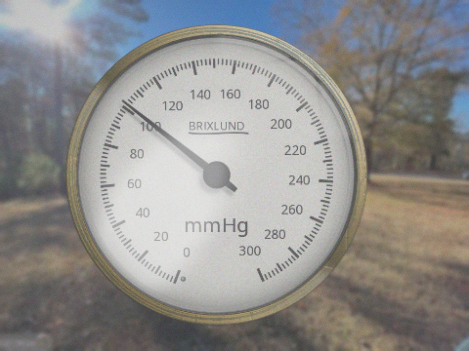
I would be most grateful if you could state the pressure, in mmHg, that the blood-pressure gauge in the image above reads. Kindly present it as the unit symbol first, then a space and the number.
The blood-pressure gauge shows mmHg 102
